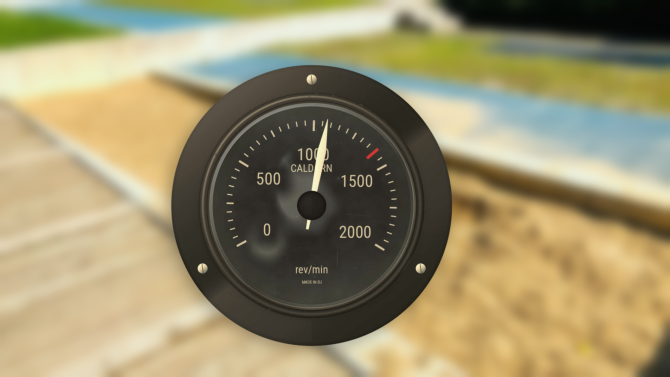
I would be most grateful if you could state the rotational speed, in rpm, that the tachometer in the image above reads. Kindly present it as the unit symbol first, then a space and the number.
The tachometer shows rpm 1075
